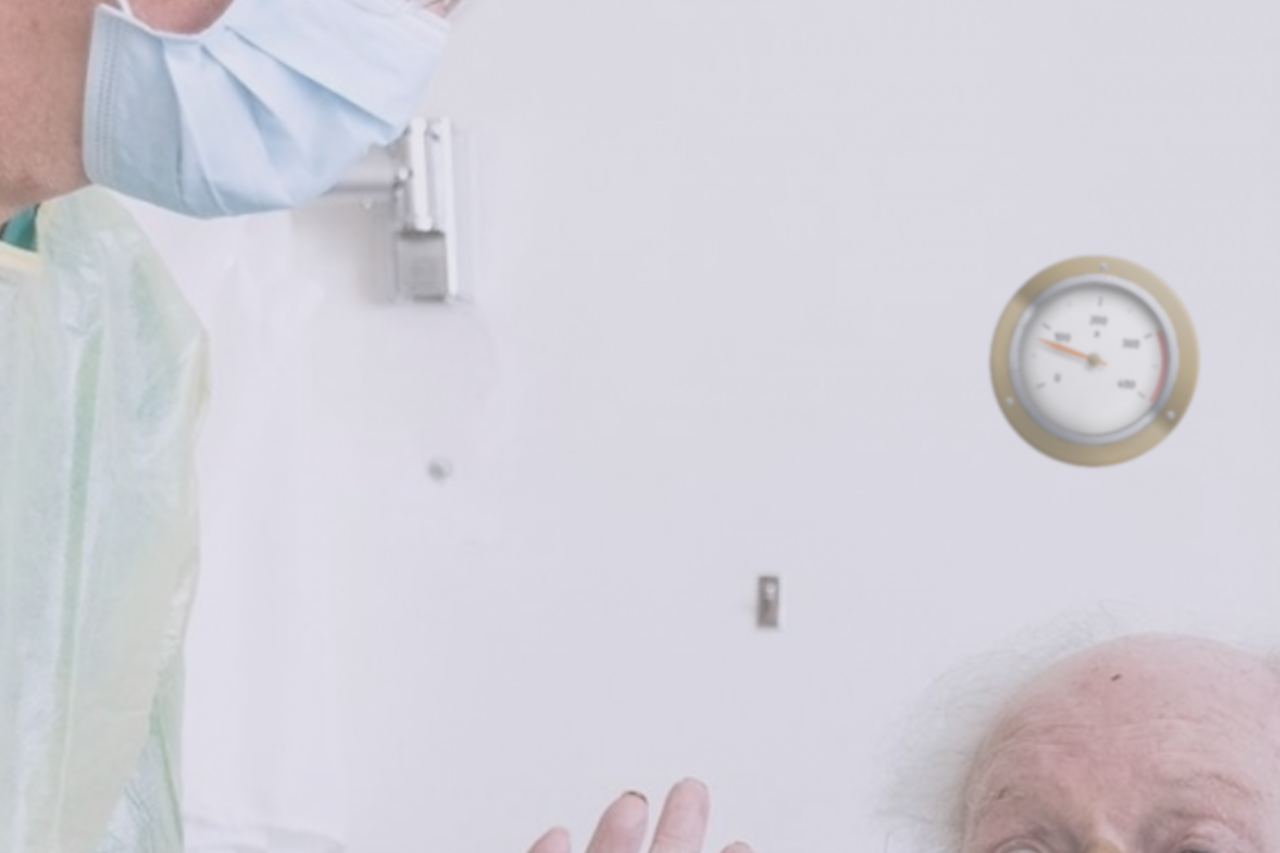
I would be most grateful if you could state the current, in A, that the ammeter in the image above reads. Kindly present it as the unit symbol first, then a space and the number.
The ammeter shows A 75
